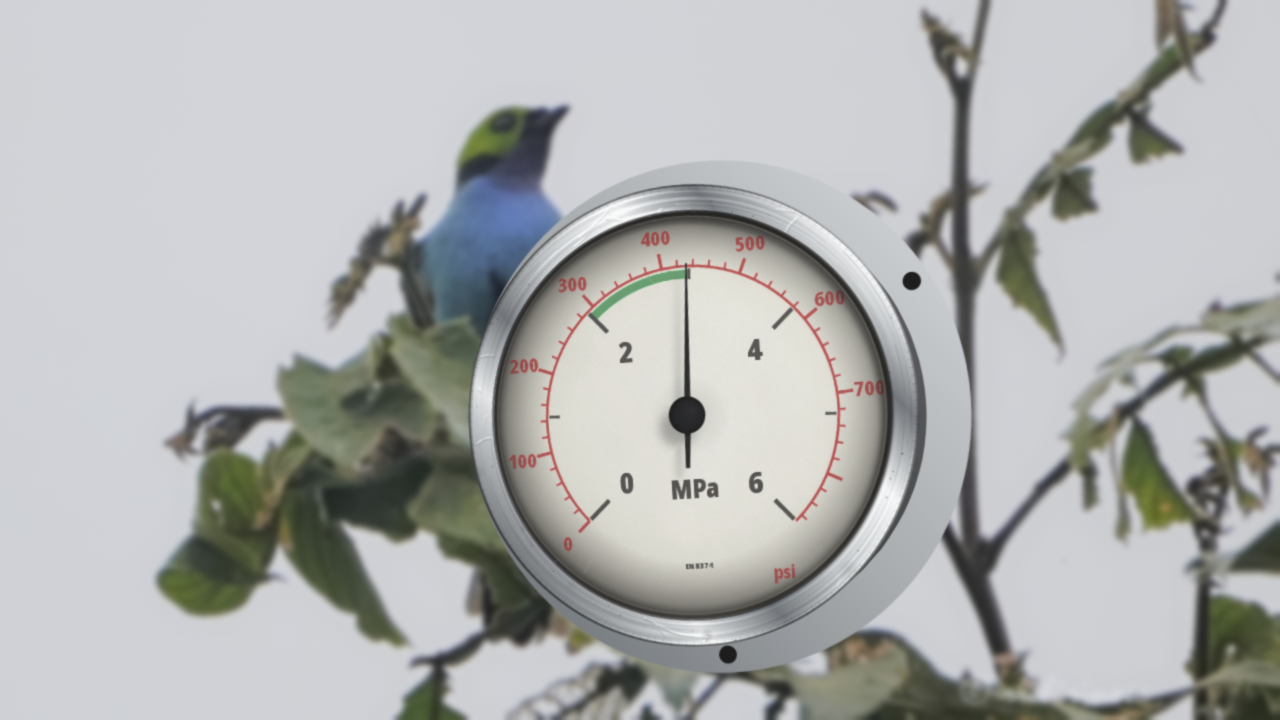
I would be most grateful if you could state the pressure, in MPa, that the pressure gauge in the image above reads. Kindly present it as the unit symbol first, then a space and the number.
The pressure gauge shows MPa 3
